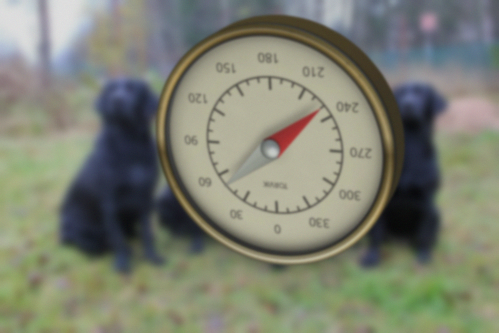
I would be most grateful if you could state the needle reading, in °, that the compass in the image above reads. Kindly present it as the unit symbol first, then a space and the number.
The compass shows ° 230
